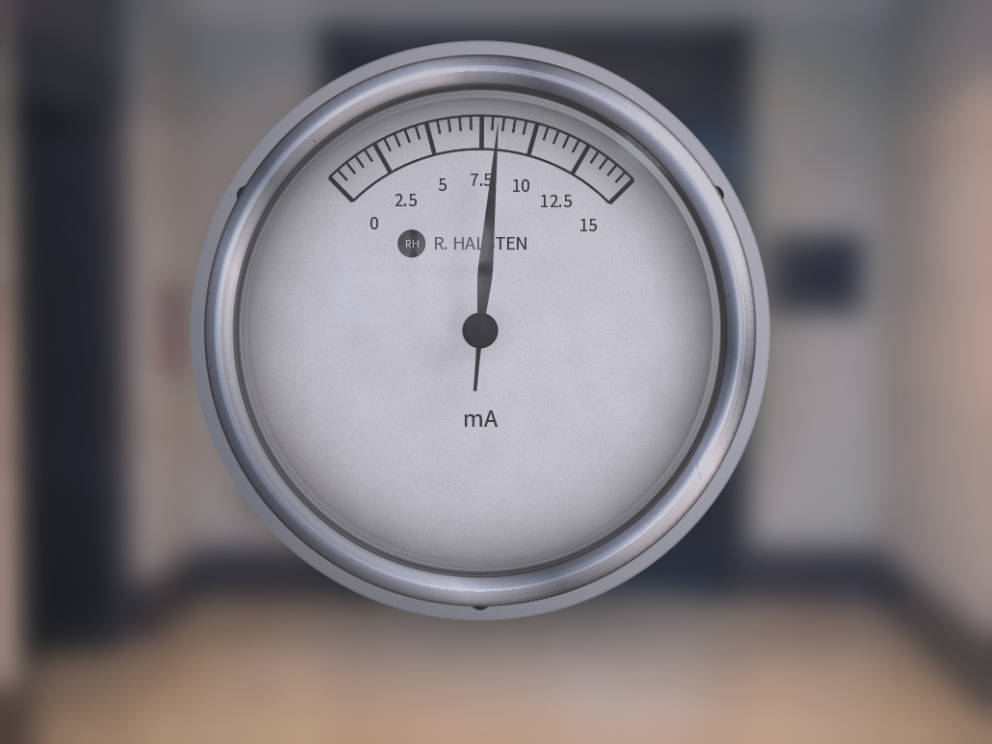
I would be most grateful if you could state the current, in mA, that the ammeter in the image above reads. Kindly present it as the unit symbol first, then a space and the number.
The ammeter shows mA 8.25
